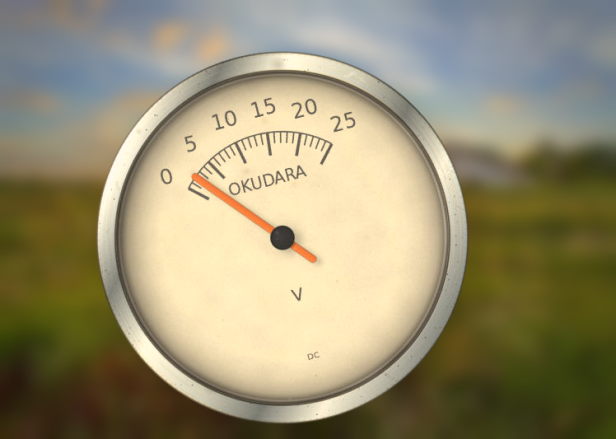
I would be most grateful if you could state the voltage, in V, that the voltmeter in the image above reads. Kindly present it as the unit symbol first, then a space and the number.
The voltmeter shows V 2
